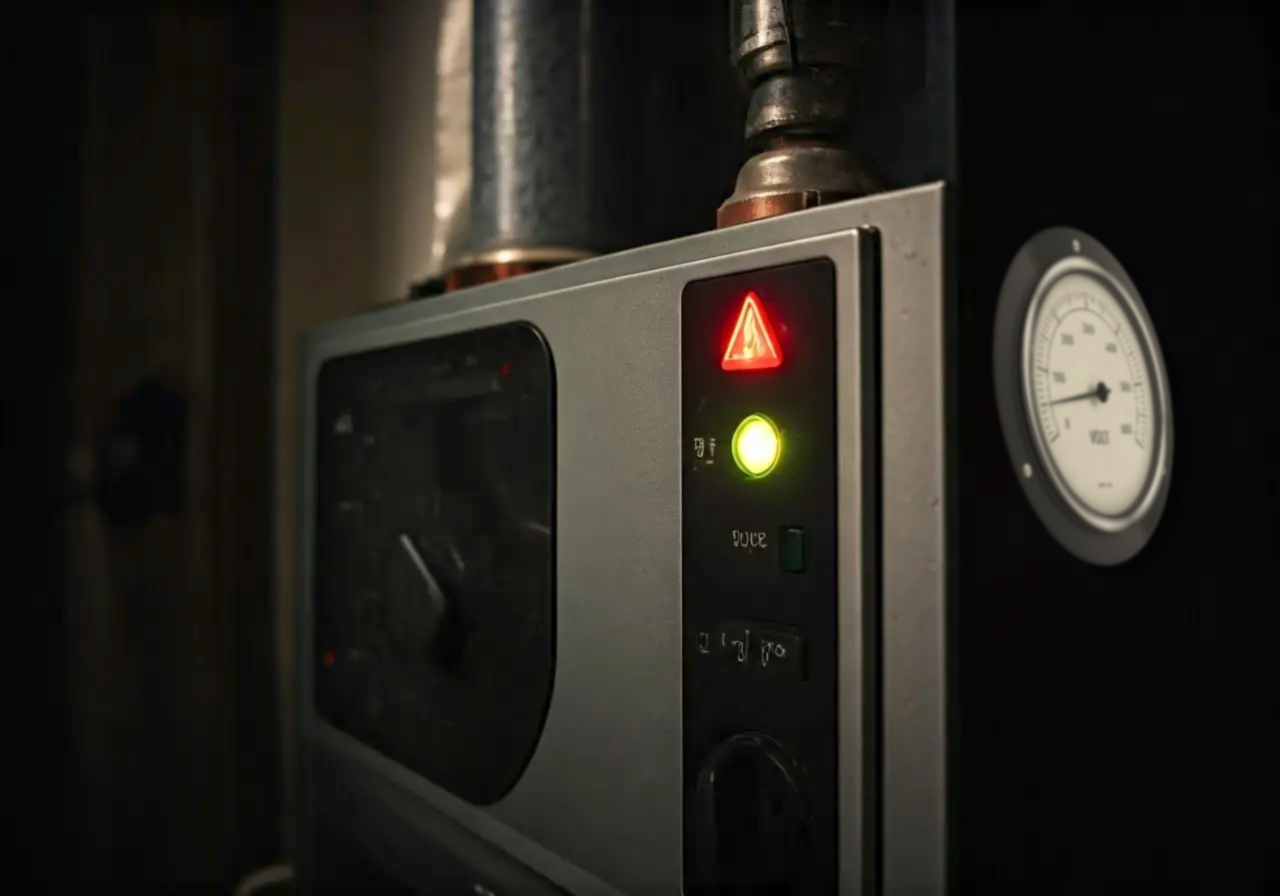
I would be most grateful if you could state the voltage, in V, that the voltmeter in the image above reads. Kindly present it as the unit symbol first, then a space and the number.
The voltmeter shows V 50
